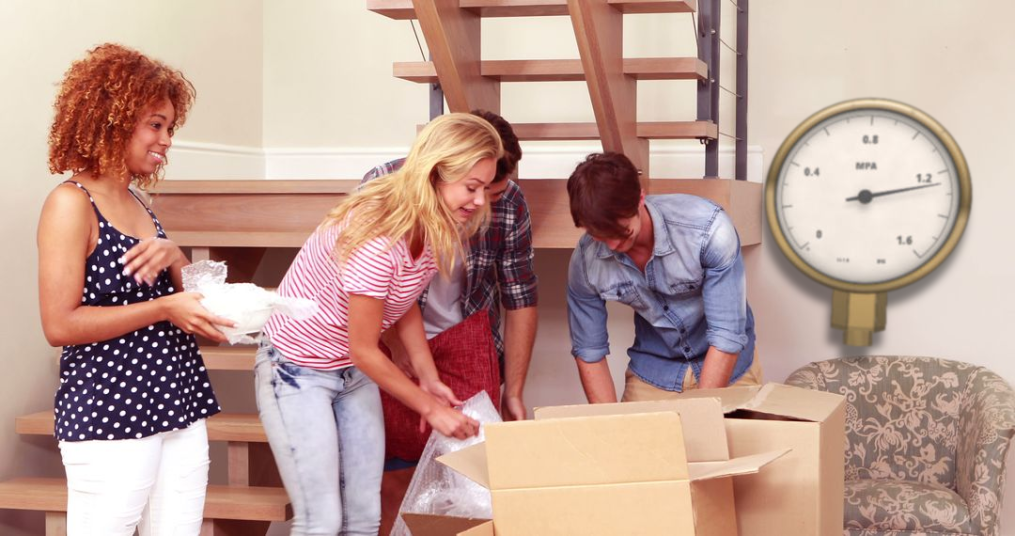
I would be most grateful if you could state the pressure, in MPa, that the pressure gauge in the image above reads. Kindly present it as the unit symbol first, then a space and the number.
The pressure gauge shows MPa 1.25
